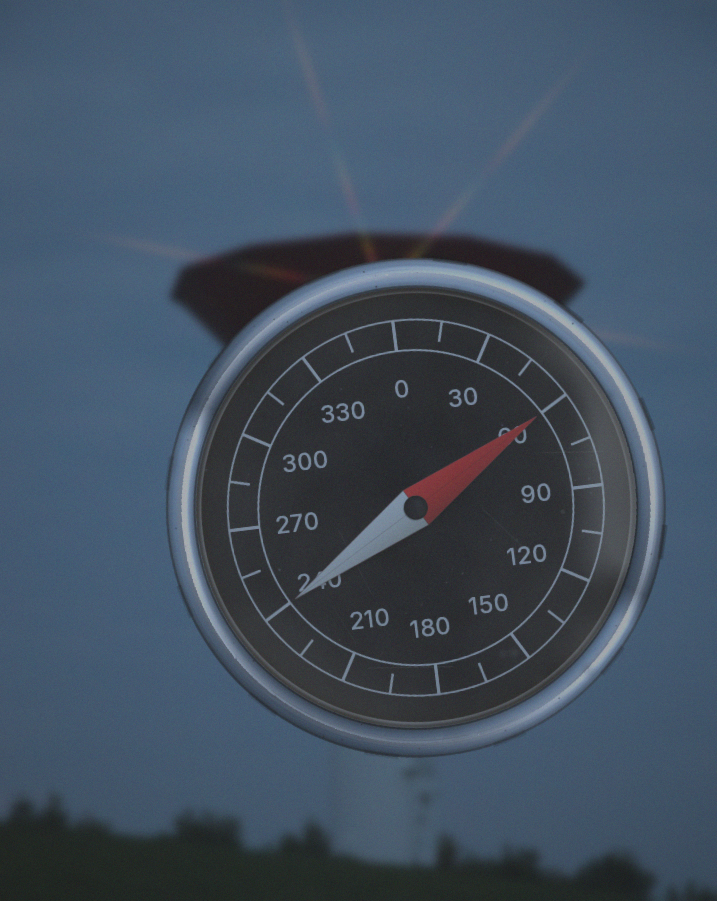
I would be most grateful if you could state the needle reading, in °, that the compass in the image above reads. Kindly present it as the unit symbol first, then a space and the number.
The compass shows ° 60
